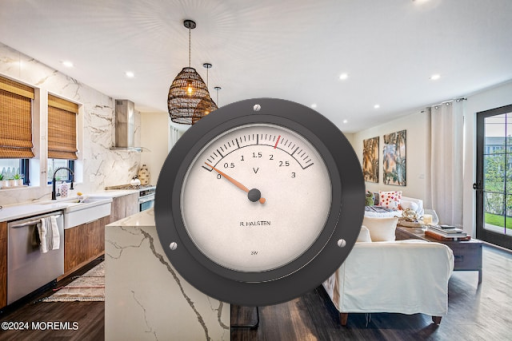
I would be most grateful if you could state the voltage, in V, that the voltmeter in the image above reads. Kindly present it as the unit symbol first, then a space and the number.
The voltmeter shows V 0.1
